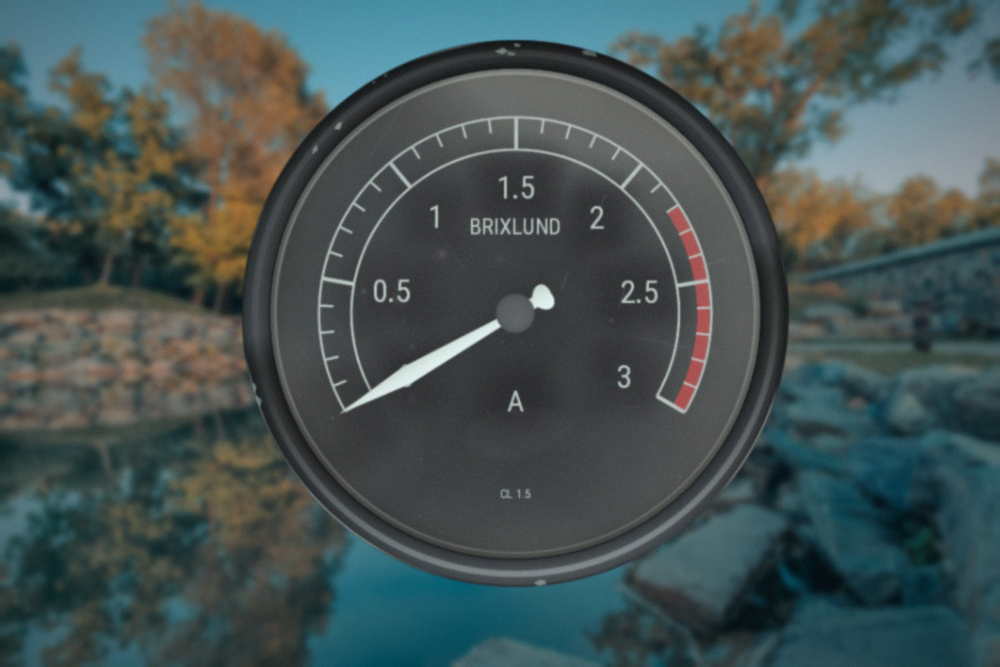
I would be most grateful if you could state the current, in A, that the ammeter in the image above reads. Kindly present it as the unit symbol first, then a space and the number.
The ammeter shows A 0
